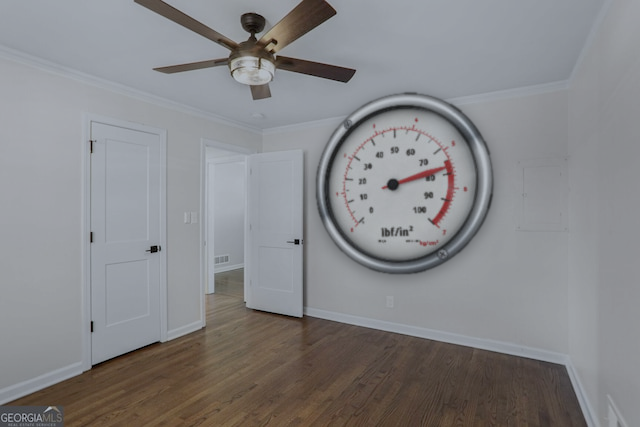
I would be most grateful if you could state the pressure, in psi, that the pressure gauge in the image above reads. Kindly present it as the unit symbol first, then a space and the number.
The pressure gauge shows psi 77.5
